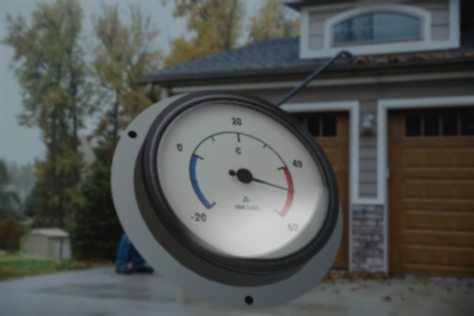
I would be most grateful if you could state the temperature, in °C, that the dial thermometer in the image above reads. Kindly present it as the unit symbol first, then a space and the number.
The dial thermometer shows °C 50
